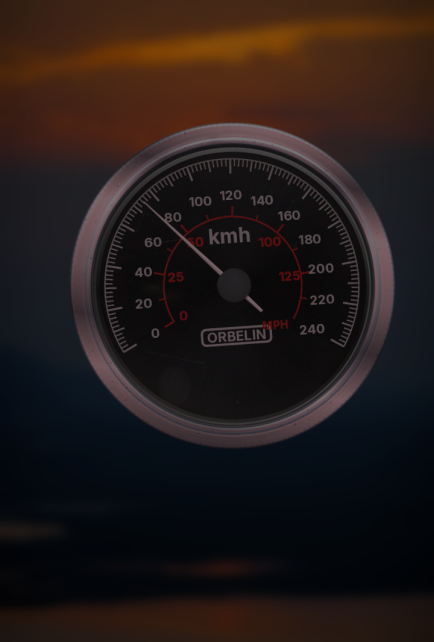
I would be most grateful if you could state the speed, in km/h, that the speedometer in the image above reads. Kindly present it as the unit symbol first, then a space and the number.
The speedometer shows km/h 74
